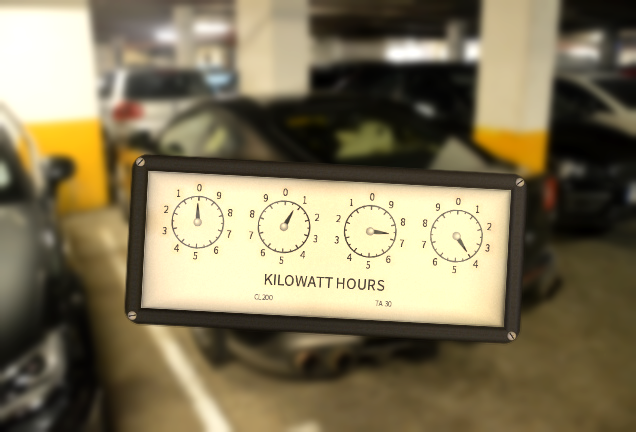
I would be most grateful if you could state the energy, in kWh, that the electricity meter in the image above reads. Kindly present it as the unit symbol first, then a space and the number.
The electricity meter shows kWh 74
